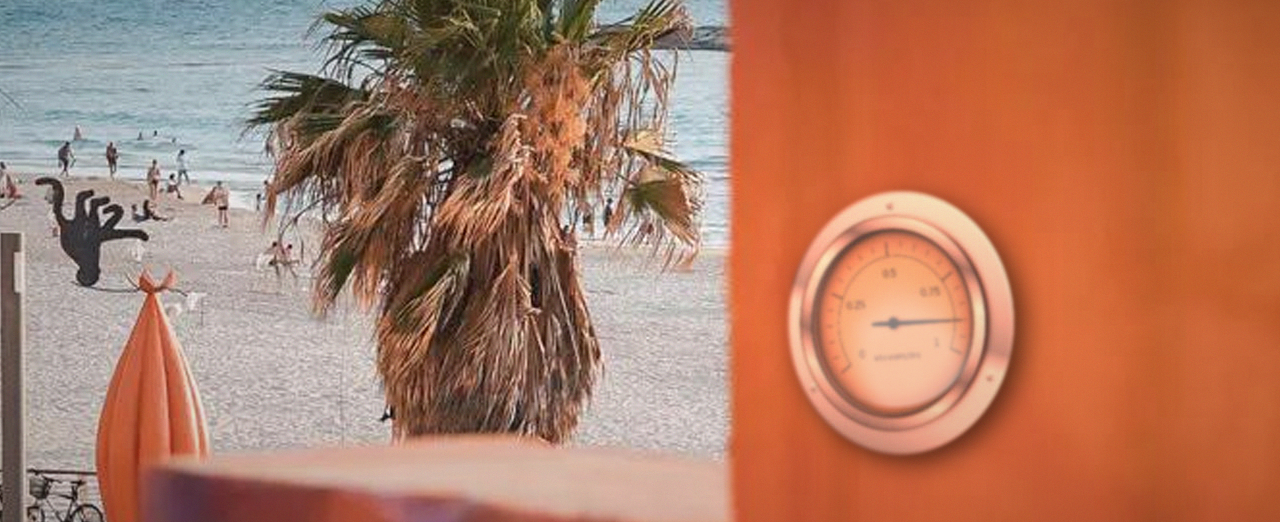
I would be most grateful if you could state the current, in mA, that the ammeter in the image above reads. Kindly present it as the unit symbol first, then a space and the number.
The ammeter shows mA 0.9
